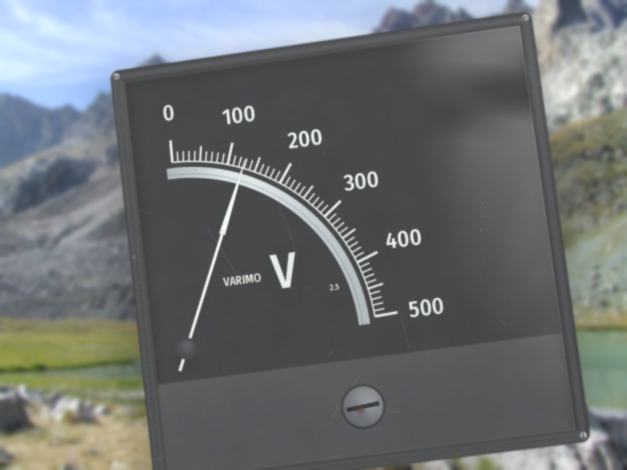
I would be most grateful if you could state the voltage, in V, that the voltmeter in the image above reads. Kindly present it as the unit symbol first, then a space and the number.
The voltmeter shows V 130
